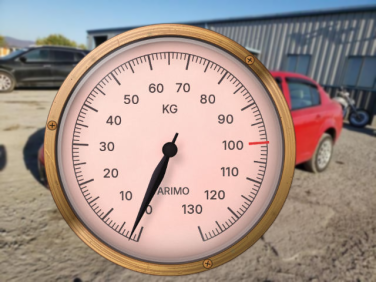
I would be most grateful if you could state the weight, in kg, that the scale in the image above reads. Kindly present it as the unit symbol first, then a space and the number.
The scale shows kg 2
